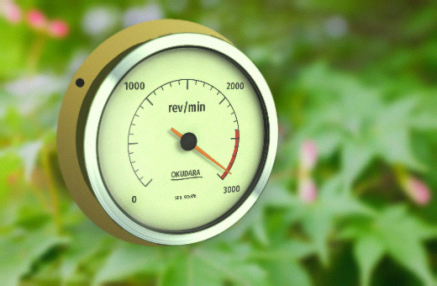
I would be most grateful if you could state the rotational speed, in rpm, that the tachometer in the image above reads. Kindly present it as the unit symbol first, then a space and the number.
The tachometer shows rpm 2900
